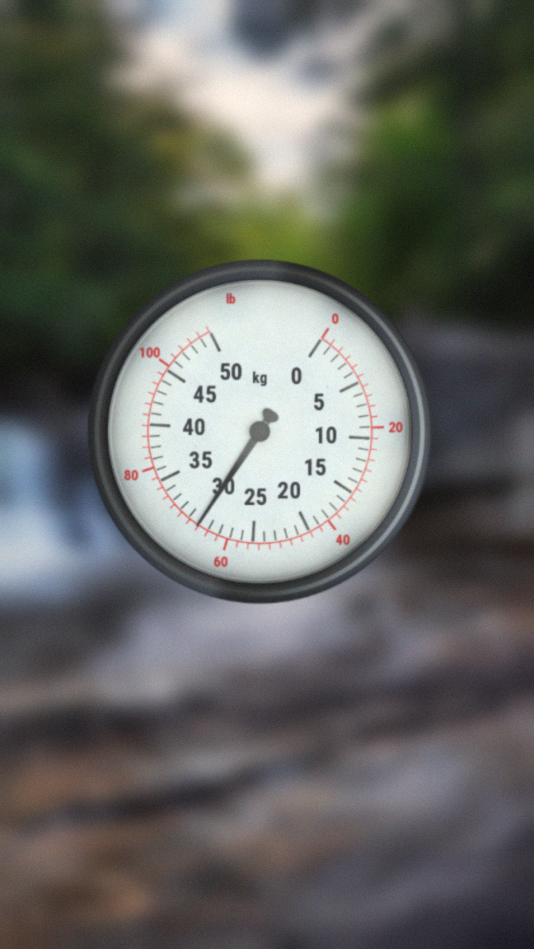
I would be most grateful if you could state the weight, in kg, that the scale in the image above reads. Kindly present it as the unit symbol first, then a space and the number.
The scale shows kg 30
